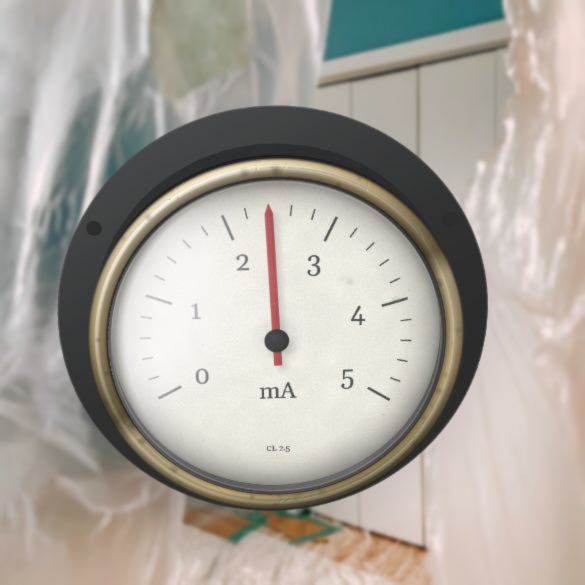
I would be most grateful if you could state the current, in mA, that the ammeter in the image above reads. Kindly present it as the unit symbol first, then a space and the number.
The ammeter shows mA 2.4
